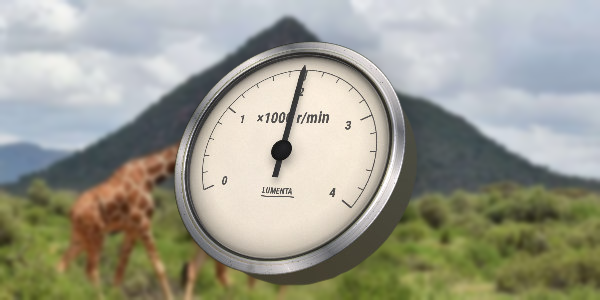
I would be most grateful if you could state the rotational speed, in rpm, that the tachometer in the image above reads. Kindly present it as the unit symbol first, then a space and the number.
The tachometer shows rpm 2000
